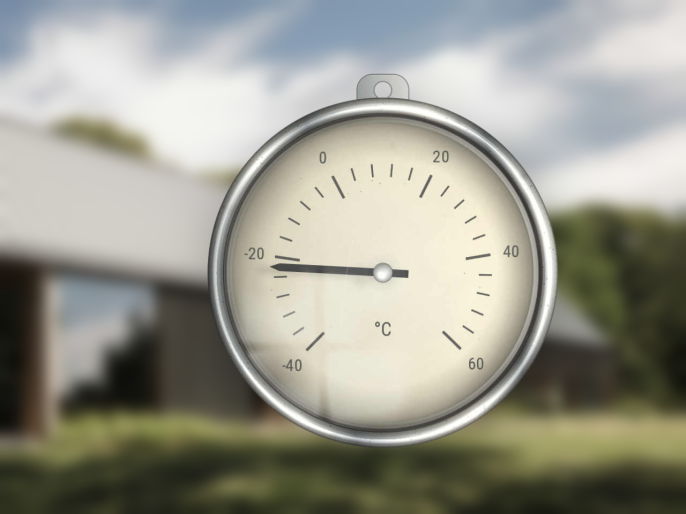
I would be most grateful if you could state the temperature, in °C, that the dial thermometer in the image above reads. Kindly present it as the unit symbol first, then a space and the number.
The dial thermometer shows °C -22
